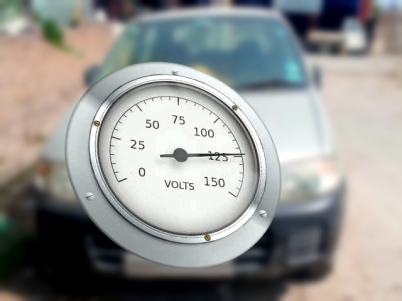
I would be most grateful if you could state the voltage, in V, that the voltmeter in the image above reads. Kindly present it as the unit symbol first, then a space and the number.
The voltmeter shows V 125
